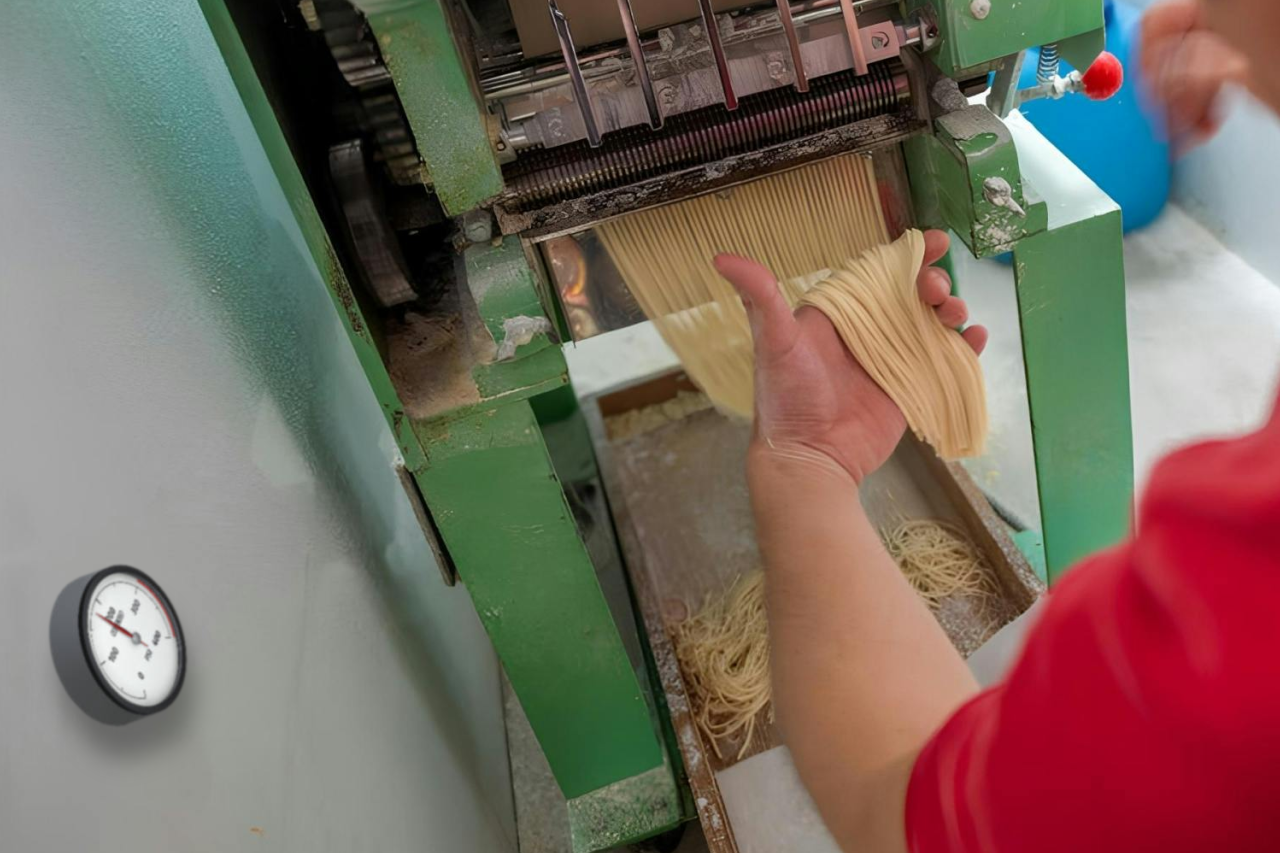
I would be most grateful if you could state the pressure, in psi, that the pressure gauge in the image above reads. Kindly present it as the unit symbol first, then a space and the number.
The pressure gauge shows psi 175
